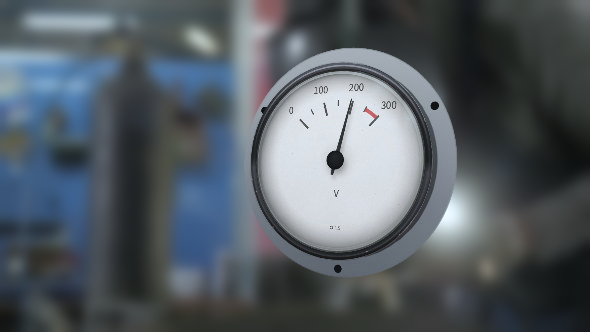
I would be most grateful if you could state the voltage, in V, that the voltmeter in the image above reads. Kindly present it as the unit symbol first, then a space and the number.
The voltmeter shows V 200
